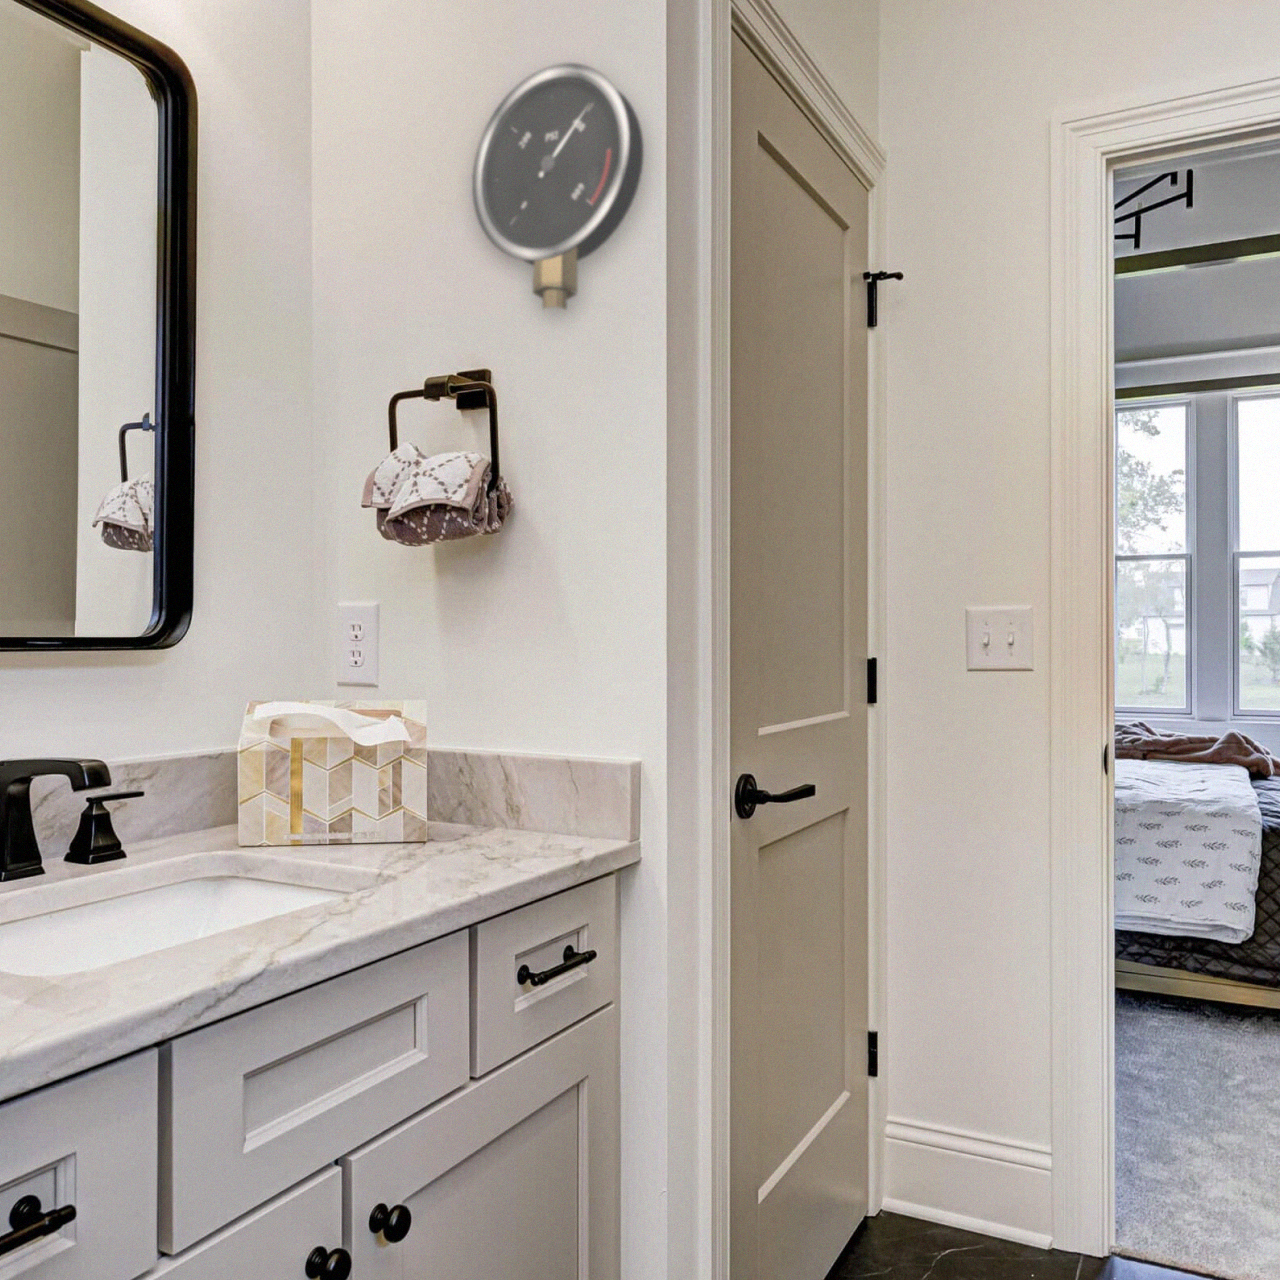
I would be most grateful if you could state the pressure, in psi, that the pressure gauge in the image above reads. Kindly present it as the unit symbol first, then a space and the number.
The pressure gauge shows psi 400
